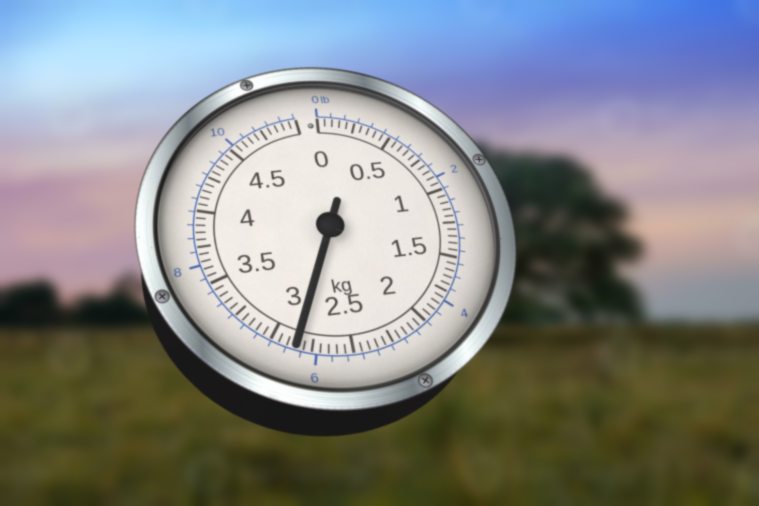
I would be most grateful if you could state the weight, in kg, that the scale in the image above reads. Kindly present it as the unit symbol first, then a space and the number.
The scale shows kg 2.85
